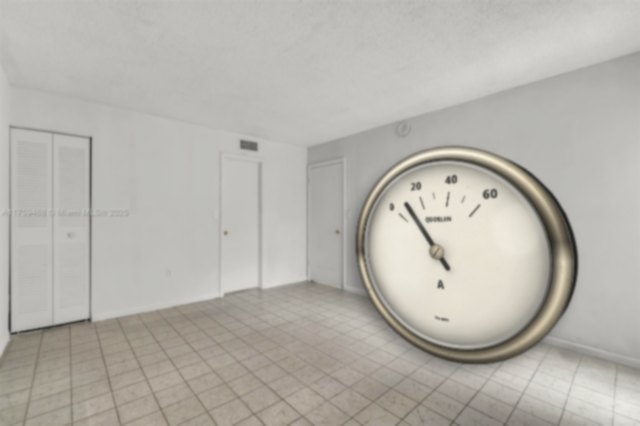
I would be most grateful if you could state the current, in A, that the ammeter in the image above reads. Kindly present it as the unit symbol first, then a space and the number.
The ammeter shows A 10
